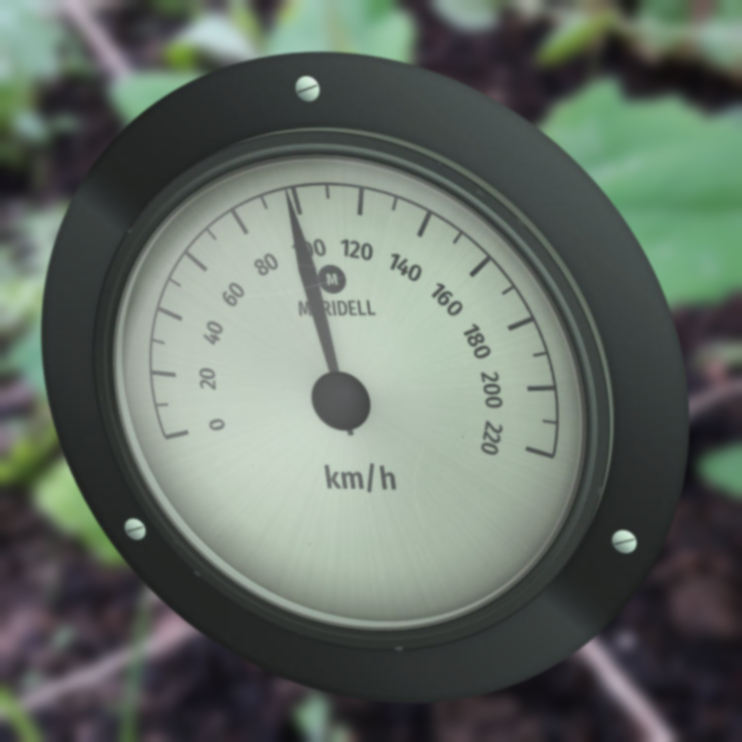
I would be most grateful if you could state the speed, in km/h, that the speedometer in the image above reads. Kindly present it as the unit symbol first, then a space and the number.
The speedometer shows km/h 100
